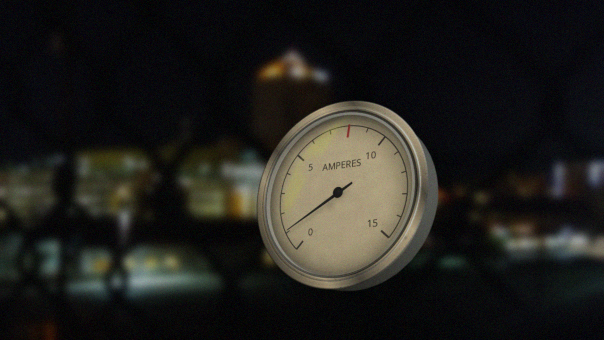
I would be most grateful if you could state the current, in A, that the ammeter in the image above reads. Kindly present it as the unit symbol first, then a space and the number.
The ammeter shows A 1
